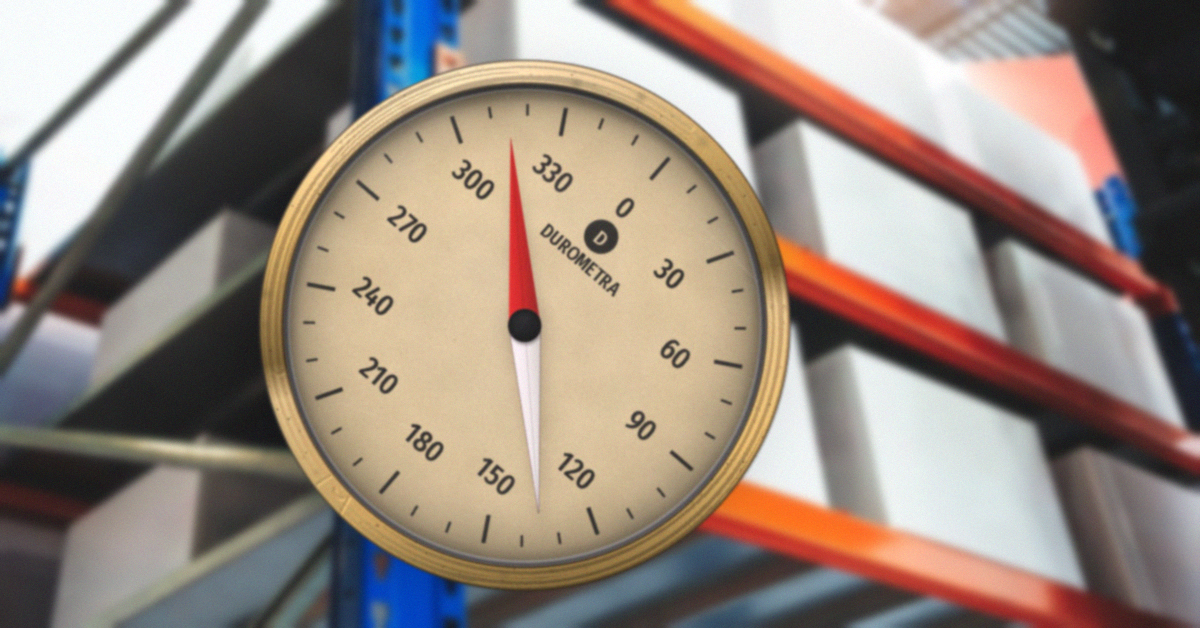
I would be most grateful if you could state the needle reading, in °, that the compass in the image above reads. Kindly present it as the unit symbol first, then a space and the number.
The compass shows ° 315
